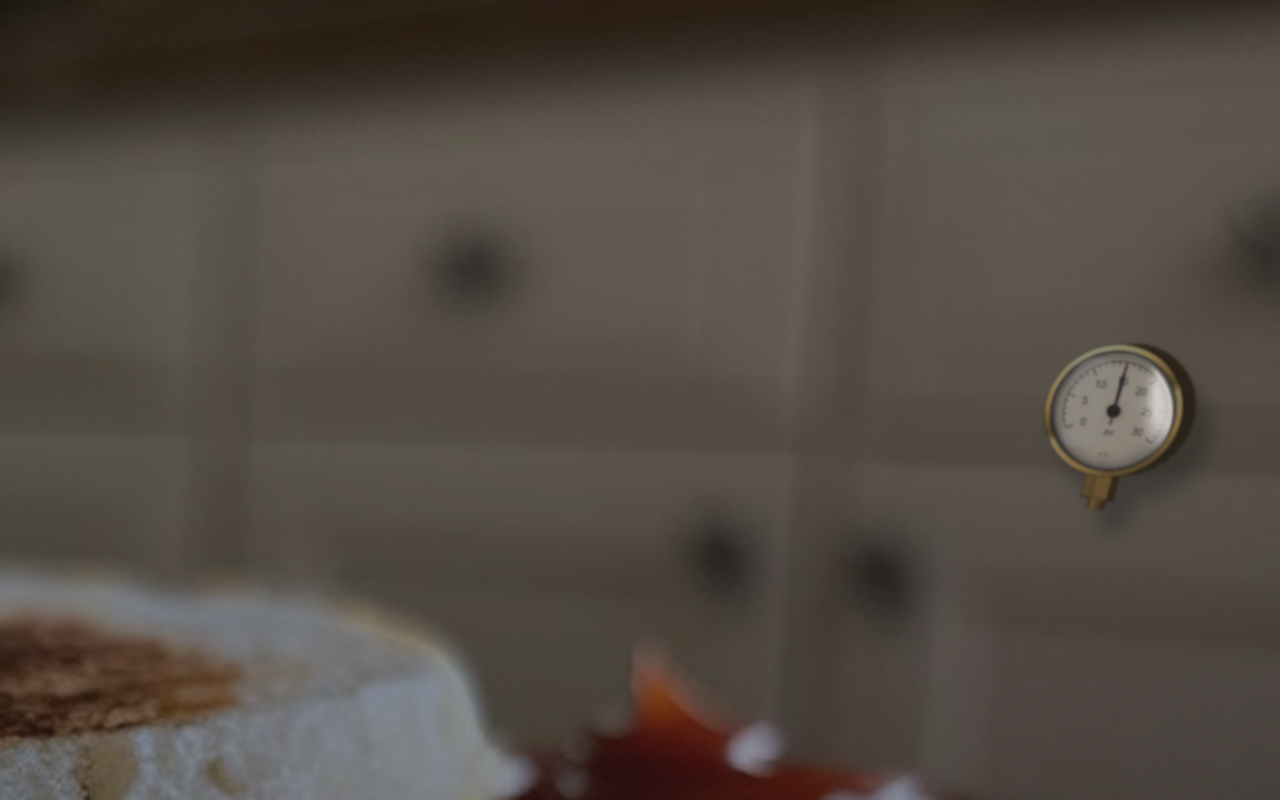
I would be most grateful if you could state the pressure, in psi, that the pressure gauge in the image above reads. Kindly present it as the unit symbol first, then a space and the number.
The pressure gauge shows psi 15
